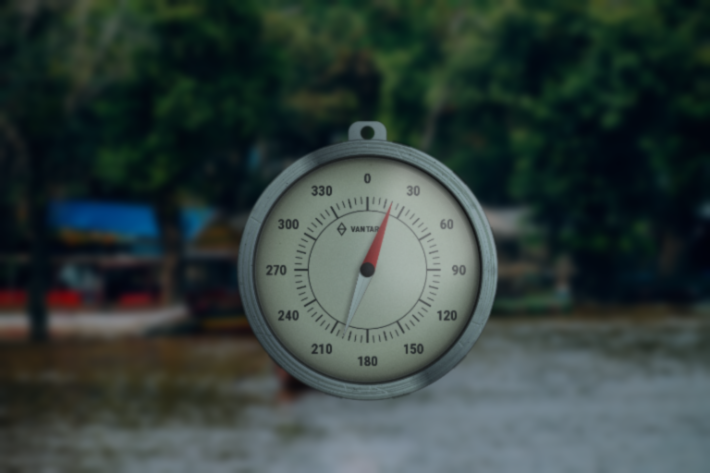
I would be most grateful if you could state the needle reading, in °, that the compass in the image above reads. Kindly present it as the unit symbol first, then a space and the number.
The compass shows ° 20
